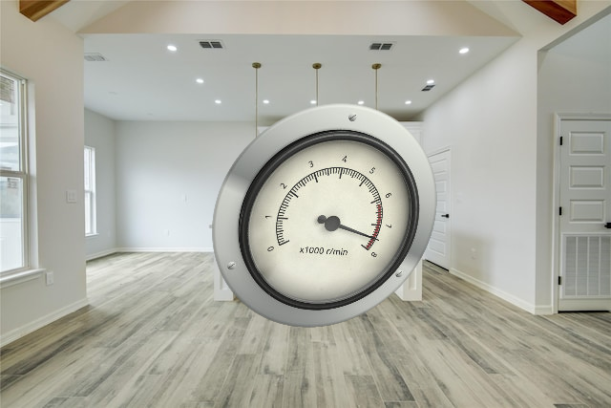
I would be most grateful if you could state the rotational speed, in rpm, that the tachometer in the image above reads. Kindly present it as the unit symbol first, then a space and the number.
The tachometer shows rpm 7500
